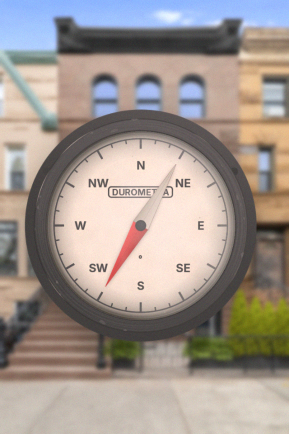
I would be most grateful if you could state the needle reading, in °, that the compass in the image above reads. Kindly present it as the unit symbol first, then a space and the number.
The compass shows ° 210
